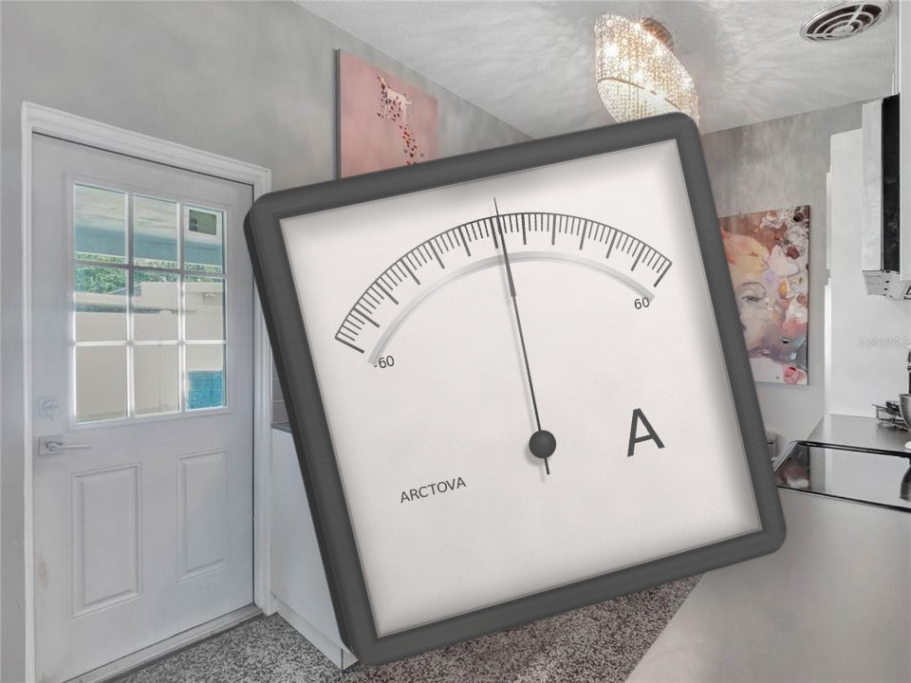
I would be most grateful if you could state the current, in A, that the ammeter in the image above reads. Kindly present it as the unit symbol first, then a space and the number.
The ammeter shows A 2
